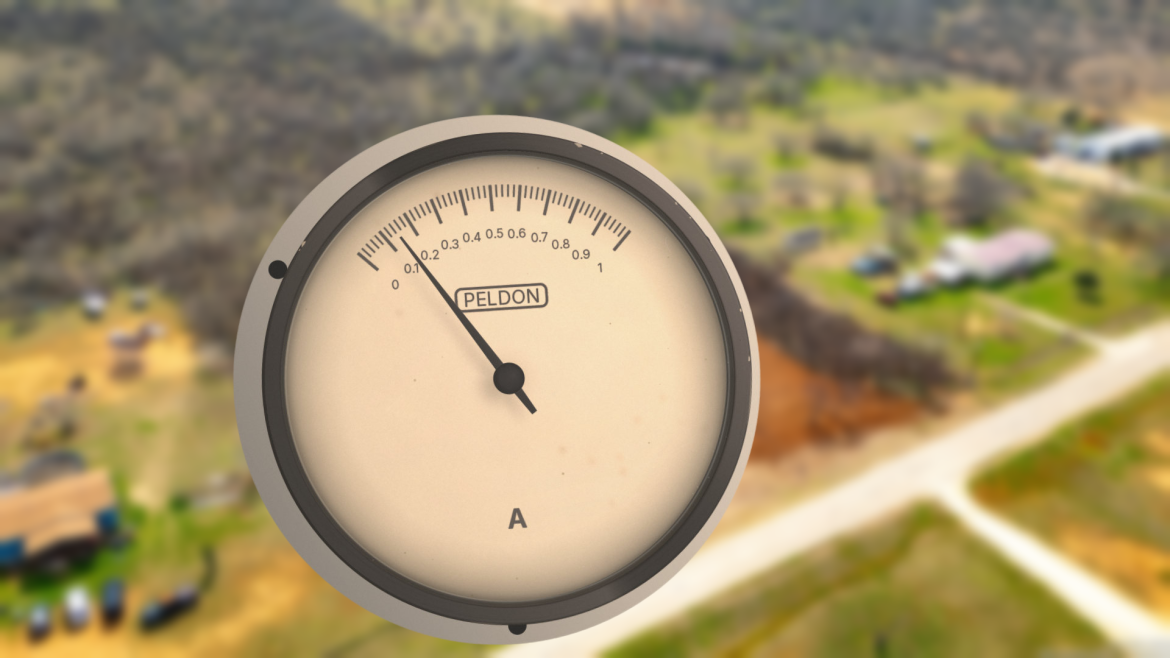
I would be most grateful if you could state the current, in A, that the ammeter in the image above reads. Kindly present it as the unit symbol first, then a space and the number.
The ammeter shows A 0.14
